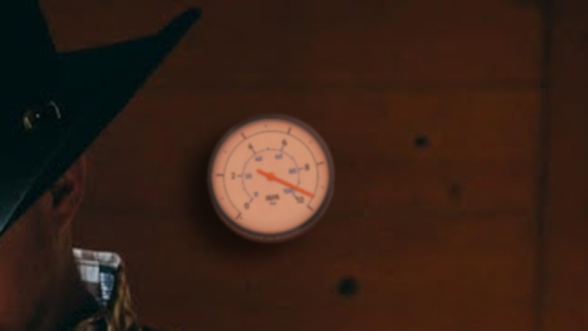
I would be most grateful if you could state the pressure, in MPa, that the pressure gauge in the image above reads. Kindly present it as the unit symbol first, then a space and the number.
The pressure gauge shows MPa 9.5
